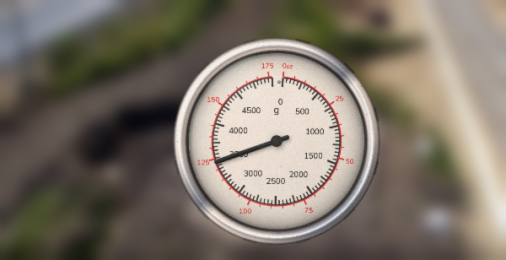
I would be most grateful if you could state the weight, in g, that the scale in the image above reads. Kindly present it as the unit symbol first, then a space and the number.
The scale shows g 3500
